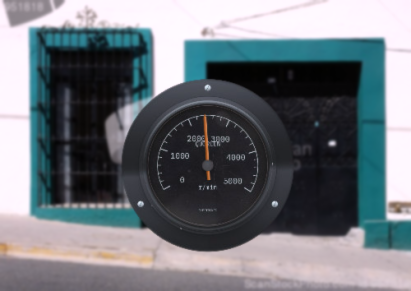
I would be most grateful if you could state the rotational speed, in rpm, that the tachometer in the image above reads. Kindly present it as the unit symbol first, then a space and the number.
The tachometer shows rpm 2400
